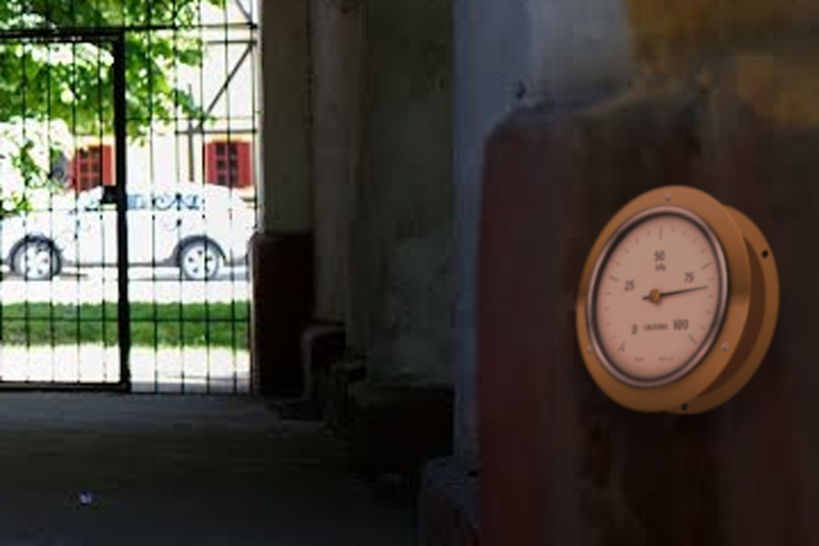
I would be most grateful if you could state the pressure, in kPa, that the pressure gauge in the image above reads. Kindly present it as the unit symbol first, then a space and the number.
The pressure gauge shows kPa 82.5
